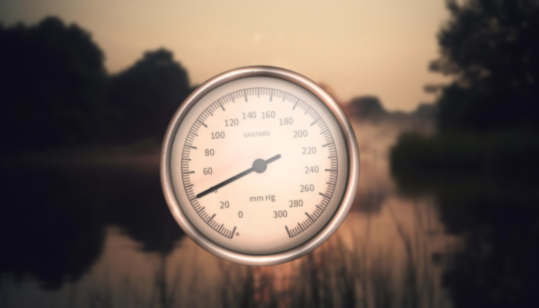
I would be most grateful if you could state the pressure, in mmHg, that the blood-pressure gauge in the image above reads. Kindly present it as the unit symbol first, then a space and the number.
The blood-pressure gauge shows mmHg 40
